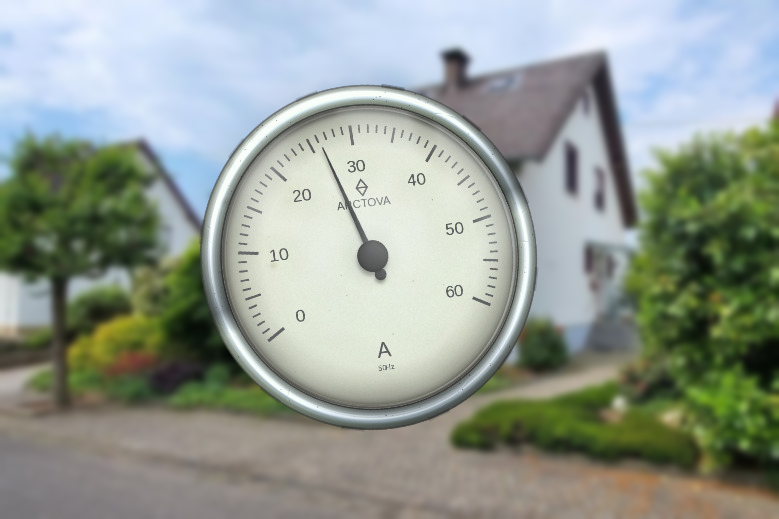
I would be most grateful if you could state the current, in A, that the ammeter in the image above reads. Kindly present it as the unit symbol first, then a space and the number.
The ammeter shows A 26
